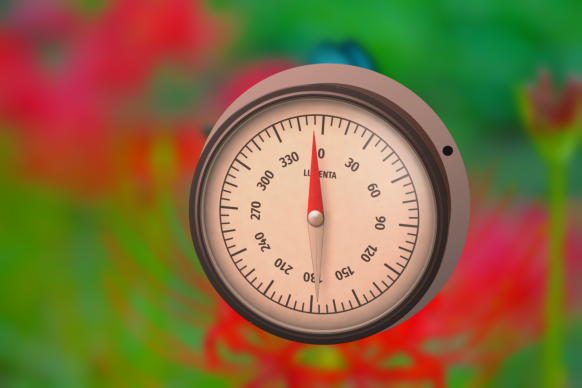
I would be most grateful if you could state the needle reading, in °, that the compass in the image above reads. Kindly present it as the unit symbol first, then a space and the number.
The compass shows ° 355
